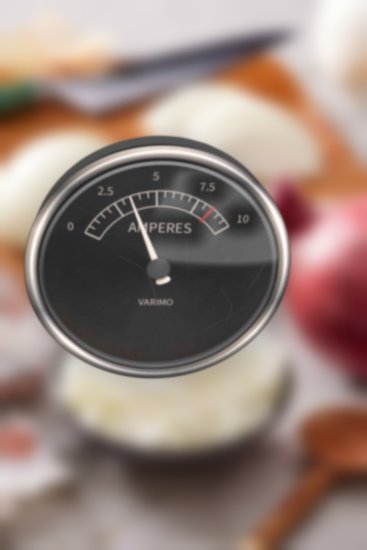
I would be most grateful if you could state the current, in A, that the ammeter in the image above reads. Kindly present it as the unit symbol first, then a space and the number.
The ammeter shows A 3.5
